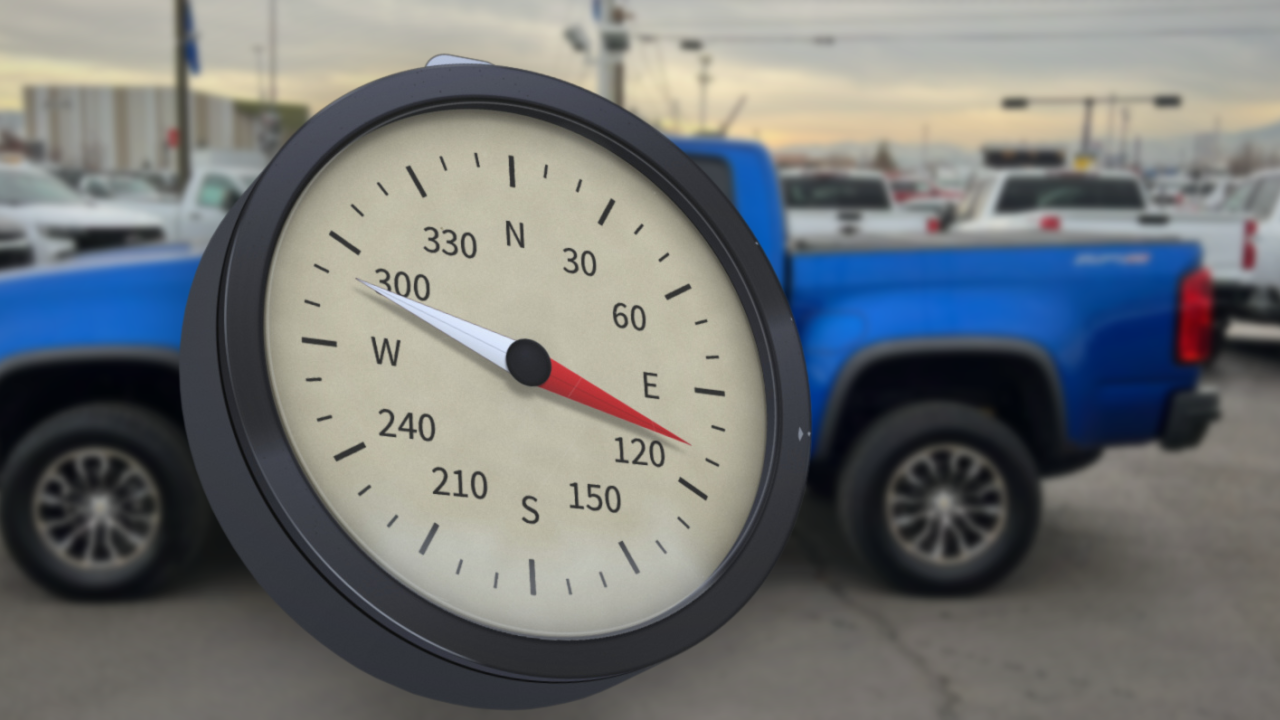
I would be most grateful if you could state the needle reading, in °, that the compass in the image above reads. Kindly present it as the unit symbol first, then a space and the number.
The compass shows ° 110
